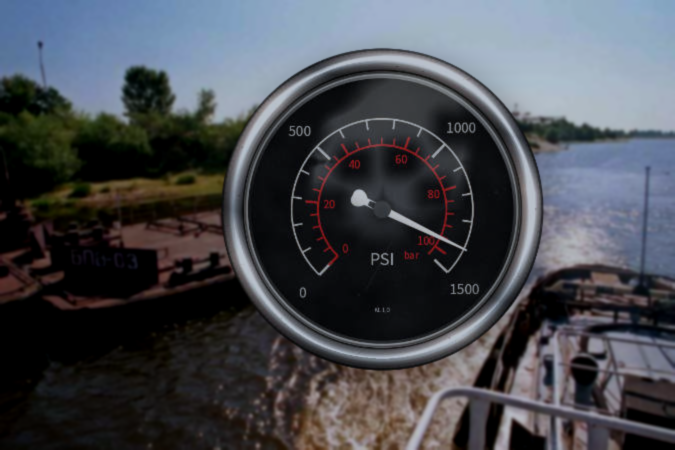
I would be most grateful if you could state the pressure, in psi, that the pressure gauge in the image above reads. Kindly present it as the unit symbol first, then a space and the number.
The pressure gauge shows psi 1400
